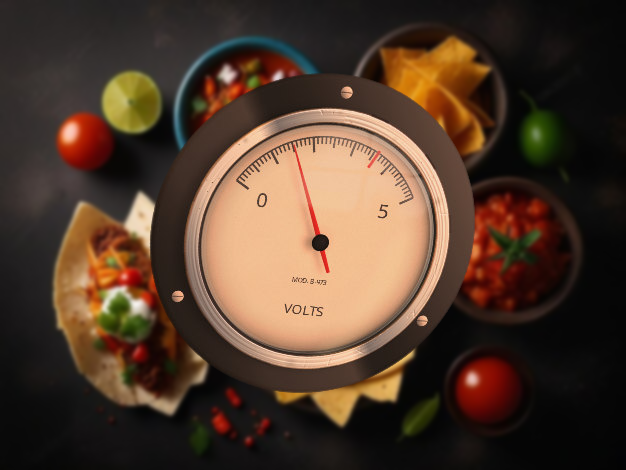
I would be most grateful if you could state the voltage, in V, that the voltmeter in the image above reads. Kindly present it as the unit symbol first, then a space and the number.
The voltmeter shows V 1.5
